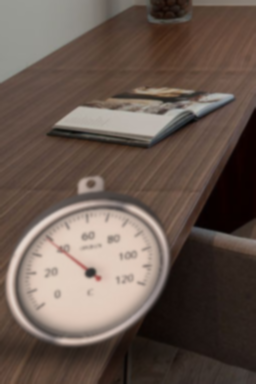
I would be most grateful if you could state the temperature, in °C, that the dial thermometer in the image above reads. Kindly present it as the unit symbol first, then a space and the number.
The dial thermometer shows °C 40
